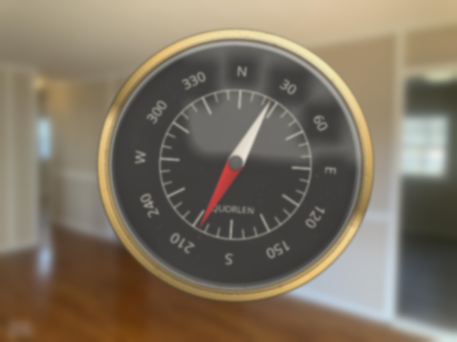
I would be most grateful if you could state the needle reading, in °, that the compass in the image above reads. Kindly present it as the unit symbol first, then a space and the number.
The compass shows ° 205
